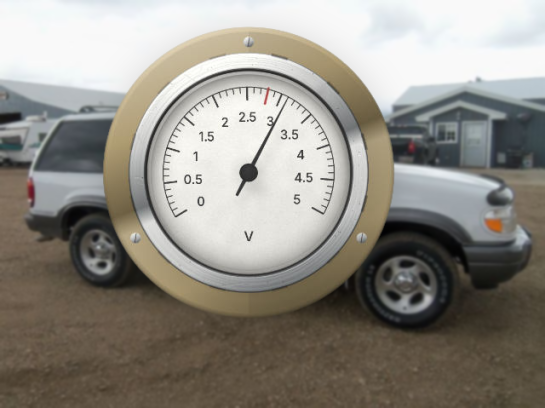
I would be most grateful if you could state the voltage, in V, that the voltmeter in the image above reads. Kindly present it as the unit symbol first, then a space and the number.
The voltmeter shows V 3.1
